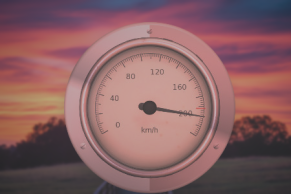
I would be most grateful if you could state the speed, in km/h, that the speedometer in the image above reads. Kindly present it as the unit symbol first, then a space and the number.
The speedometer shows km/h 200
